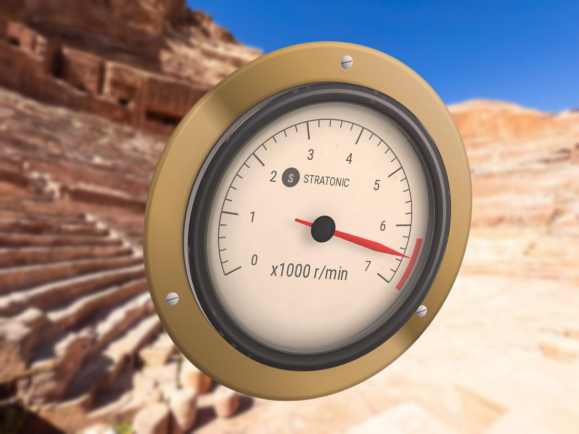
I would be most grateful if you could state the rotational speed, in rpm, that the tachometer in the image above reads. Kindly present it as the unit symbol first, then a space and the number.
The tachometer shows rpm 6500
